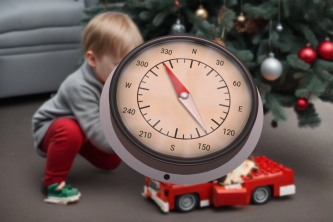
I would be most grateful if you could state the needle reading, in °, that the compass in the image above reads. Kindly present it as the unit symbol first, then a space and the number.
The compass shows ° 320
